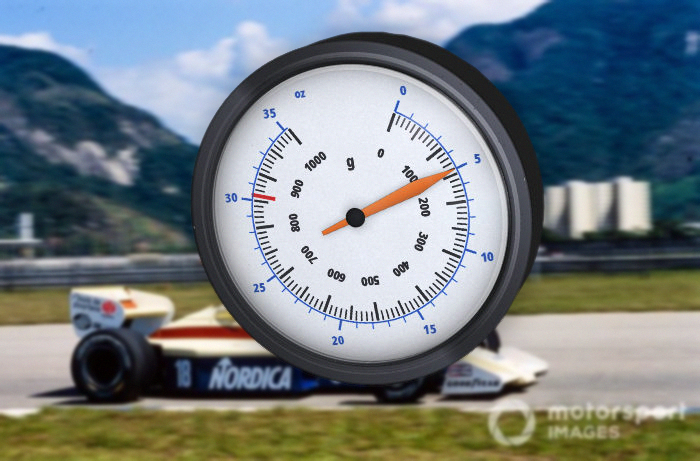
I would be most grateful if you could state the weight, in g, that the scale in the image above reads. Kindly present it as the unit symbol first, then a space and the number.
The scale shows g 140
